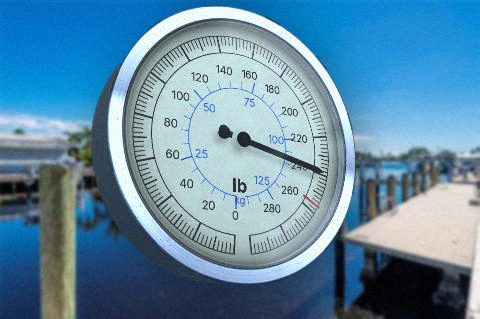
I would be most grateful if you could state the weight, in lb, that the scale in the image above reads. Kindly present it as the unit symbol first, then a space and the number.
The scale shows lb 240
